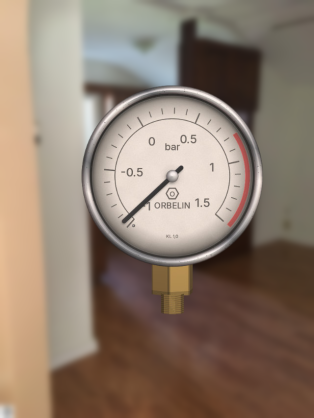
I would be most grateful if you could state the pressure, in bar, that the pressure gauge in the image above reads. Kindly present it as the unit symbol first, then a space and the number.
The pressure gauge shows bar -0.95
